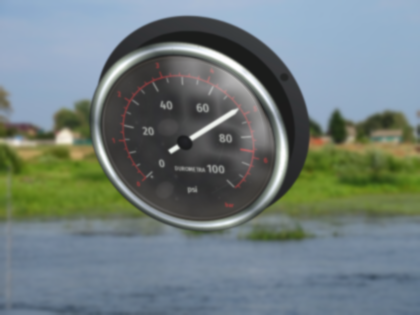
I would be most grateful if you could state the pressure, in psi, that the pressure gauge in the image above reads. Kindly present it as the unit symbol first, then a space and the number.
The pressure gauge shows psi 70
